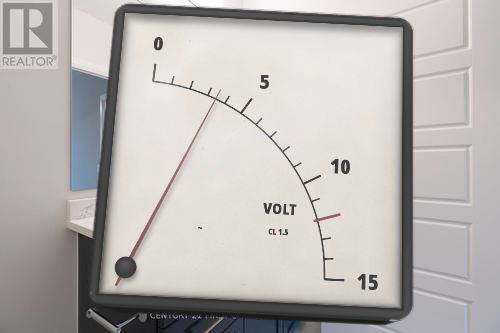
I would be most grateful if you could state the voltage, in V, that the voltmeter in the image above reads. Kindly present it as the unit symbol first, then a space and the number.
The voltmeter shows V 3.5
